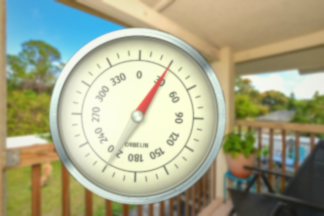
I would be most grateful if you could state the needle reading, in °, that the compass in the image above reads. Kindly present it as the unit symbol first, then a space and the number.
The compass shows ° 30
